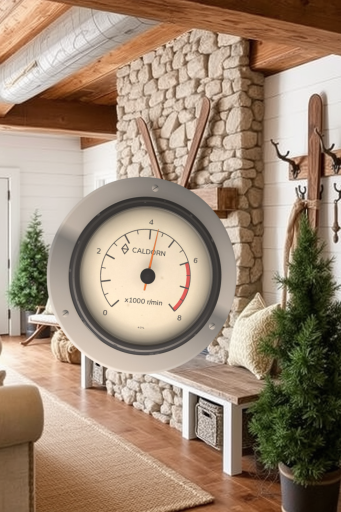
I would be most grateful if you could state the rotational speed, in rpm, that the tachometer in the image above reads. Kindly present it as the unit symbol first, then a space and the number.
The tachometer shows rpm 4250
